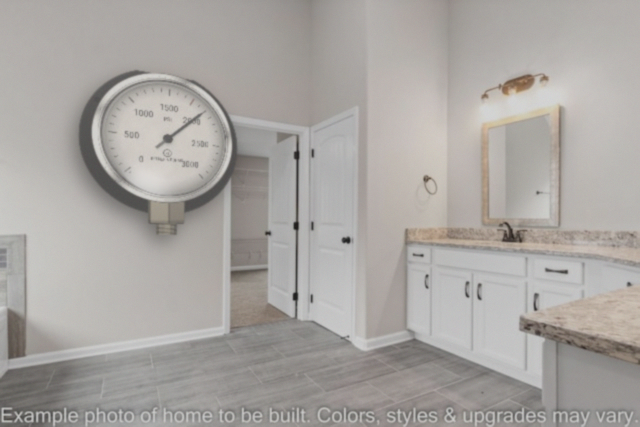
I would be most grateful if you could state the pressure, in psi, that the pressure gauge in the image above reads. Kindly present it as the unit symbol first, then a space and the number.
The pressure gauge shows psi 2000
